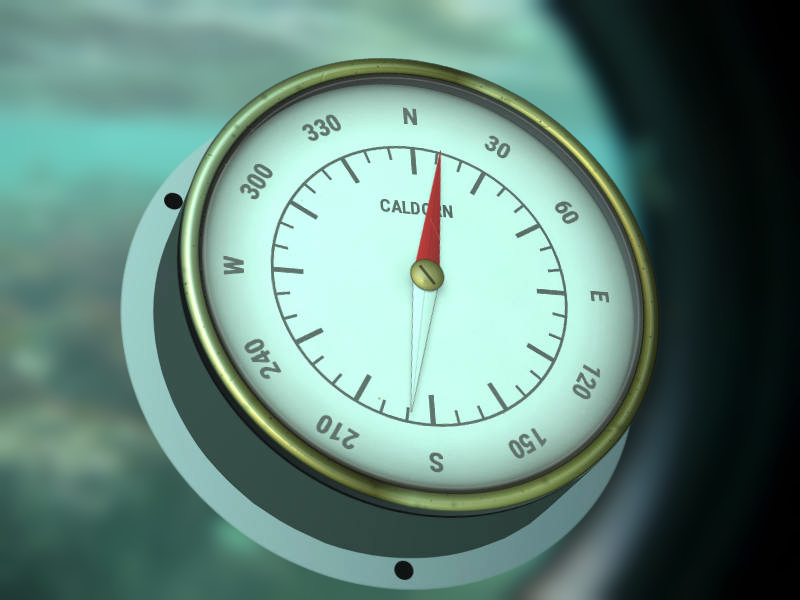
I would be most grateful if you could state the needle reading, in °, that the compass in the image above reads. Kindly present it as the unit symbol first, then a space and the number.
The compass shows ° 10
